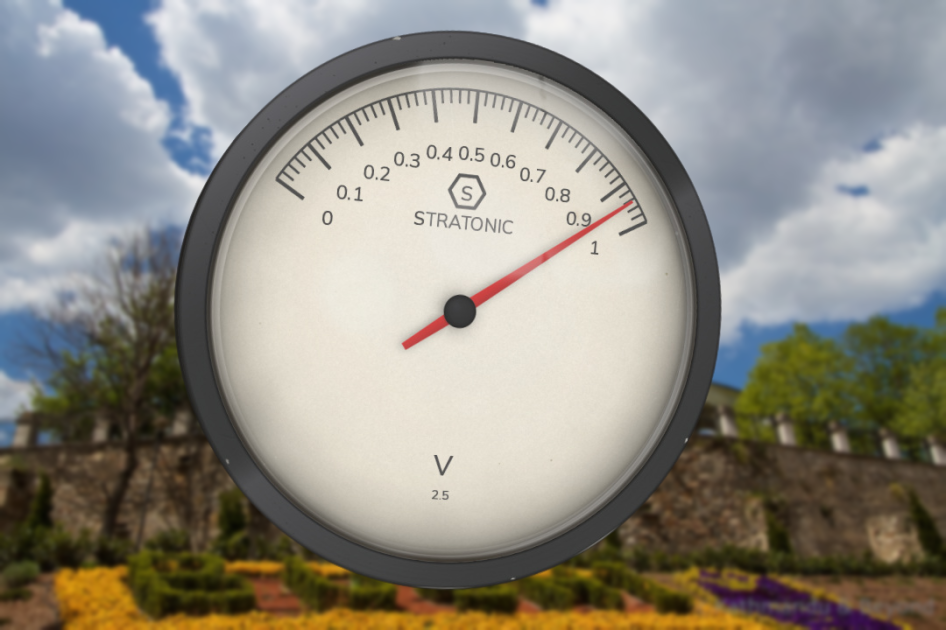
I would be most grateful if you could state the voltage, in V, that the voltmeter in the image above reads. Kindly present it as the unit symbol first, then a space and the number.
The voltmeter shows V 0.94
